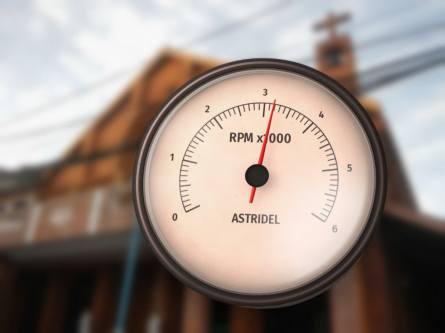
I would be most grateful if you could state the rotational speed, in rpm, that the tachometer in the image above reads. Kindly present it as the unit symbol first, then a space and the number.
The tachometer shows rpm 3200
